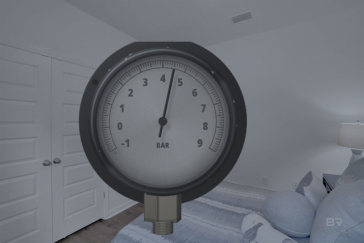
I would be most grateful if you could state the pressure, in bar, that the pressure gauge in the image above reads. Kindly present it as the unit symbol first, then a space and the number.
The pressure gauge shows bar 4.5
